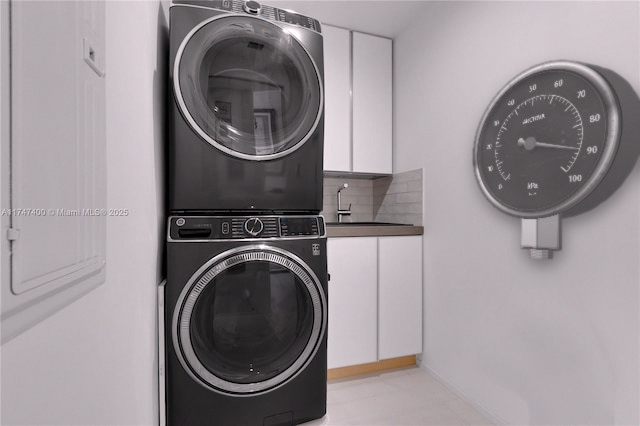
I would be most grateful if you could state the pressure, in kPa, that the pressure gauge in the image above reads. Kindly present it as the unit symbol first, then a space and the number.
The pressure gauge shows kPa 90
